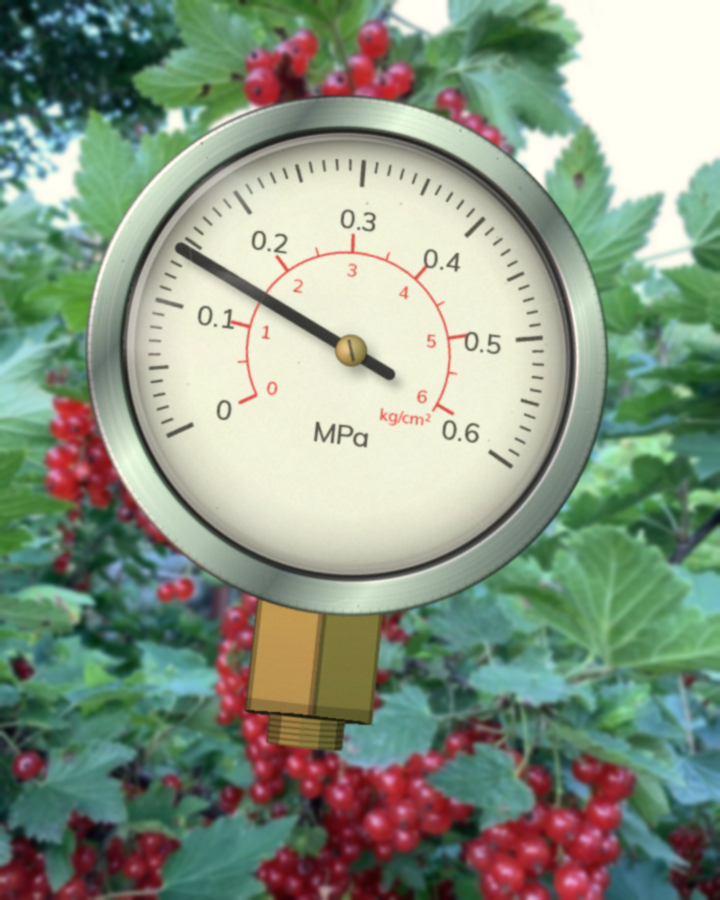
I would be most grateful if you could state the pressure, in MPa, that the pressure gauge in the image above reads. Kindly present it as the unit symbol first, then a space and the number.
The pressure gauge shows MPa 0.14
